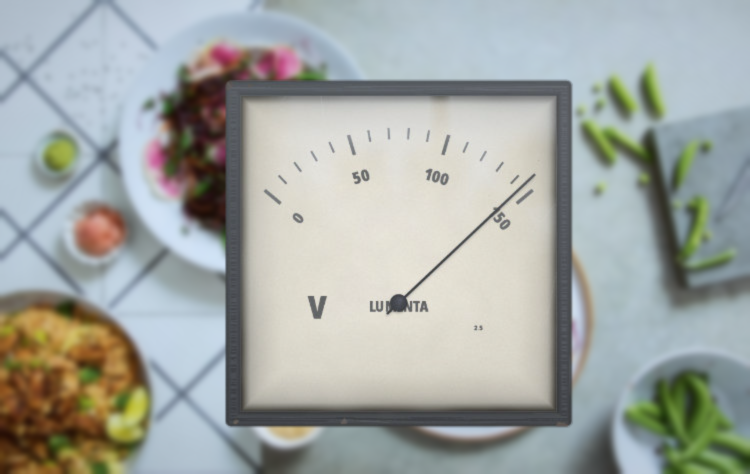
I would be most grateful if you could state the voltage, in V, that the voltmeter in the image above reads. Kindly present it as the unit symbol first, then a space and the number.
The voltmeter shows V 145
